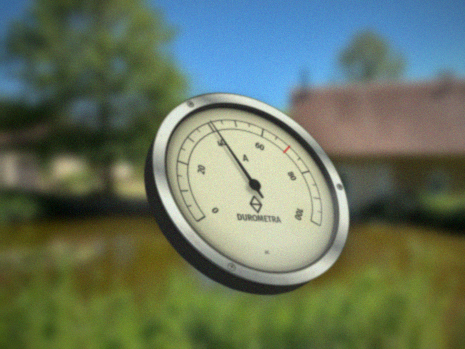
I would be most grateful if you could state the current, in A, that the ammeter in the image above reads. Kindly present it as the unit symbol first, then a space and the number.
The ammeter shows A 40
